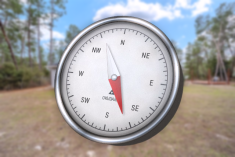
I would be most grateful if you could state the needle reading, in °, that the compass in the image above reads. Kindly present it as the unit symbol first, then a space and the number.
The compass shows ° 155
